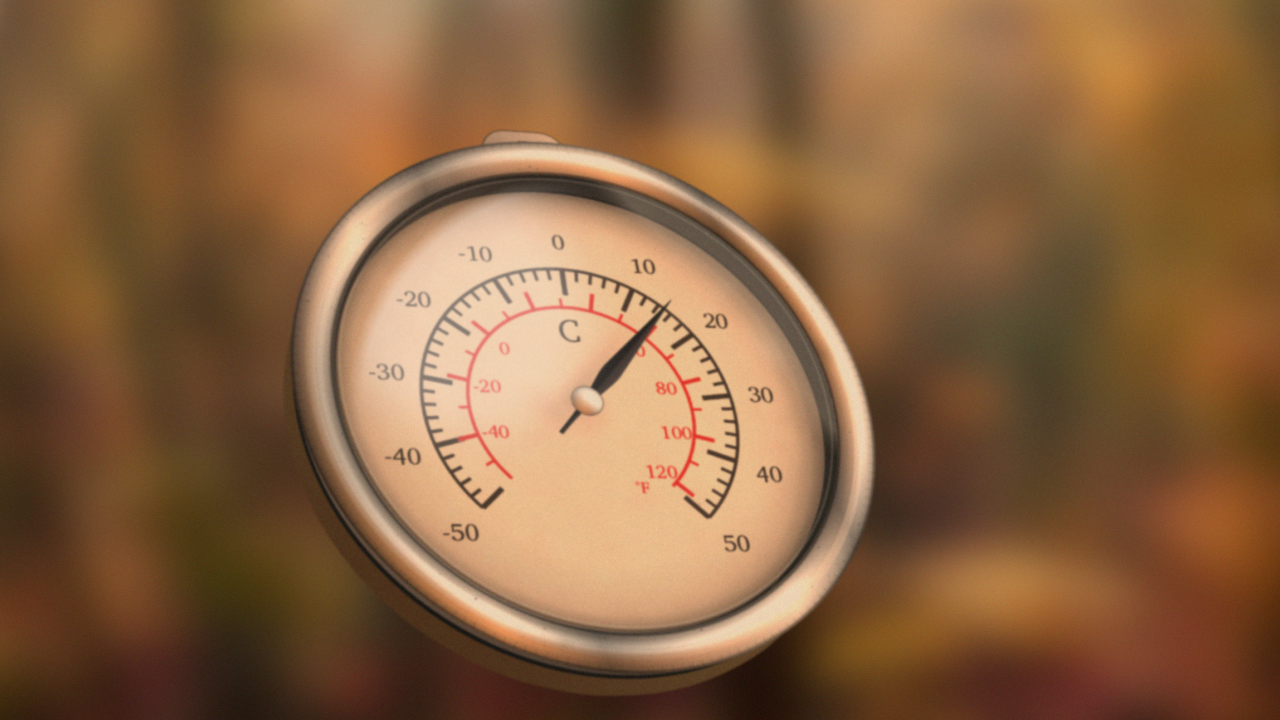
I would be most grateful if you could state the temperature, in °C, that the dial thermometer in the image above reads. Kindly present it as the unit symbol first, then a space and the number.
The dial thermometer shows °C 15
